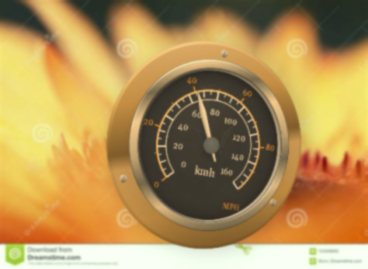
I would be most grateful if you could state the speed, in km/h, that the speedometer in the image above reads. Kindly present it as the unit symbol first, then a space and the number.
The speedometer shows km/h 65
